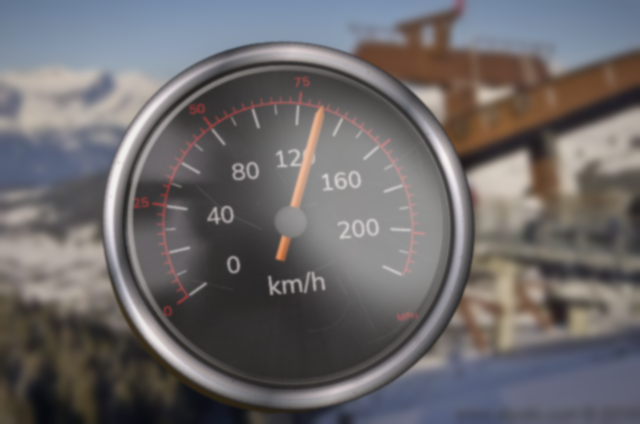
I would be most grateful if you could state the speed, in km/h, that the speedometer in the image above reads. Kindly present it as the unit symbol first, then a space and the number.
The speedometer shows km/h 130
